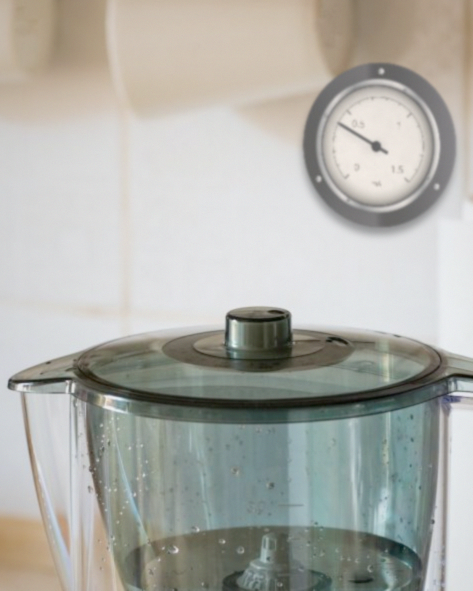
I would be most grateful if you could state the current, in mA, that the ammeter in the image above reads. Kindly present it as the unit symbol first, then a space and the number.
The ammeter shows mA 0.4
